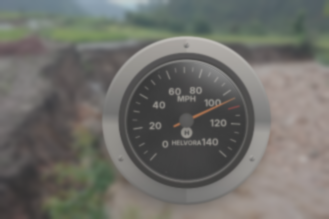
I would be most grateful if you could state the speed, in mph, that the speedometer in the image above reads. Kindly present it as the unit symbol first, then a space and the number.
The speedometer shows mph 105
